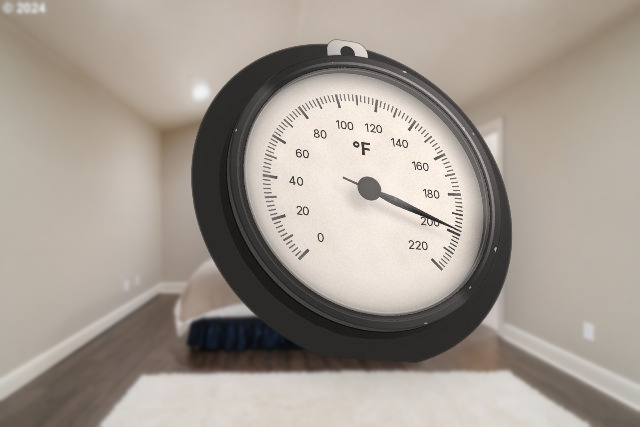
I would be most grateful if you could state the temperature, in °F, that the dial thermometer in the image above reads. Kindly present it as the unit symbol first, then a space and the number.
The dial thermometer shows °F 200
